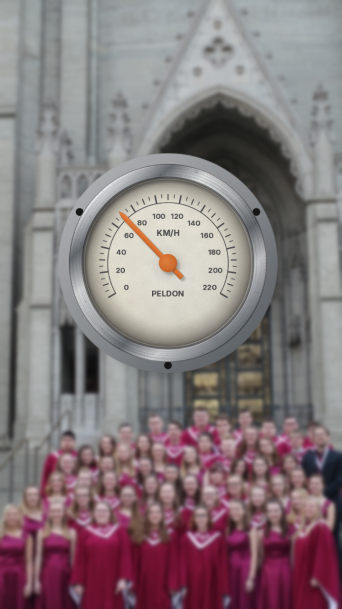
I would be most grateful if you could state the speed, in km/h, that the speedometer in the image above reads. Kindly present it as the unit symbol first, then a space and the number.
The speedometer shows km/h 70
